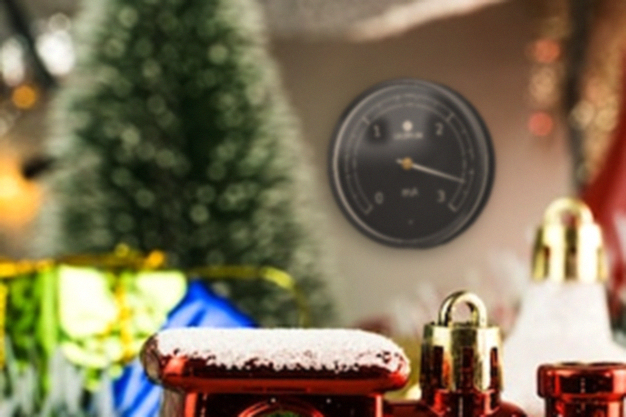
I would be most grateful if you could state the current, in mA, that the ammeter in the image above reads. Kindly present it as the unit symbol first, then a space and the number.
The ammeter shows mA 2.7
